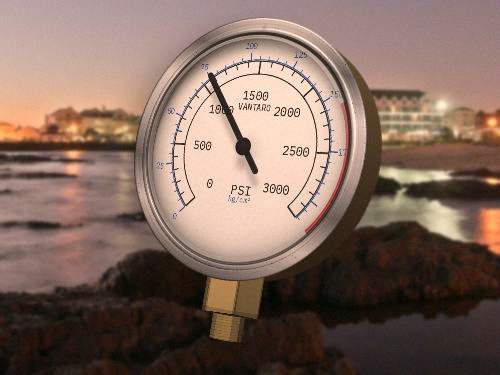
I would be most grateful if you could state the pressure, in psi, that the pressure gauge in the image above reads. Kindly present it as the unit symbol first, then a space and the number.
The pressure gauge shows psi 1100
